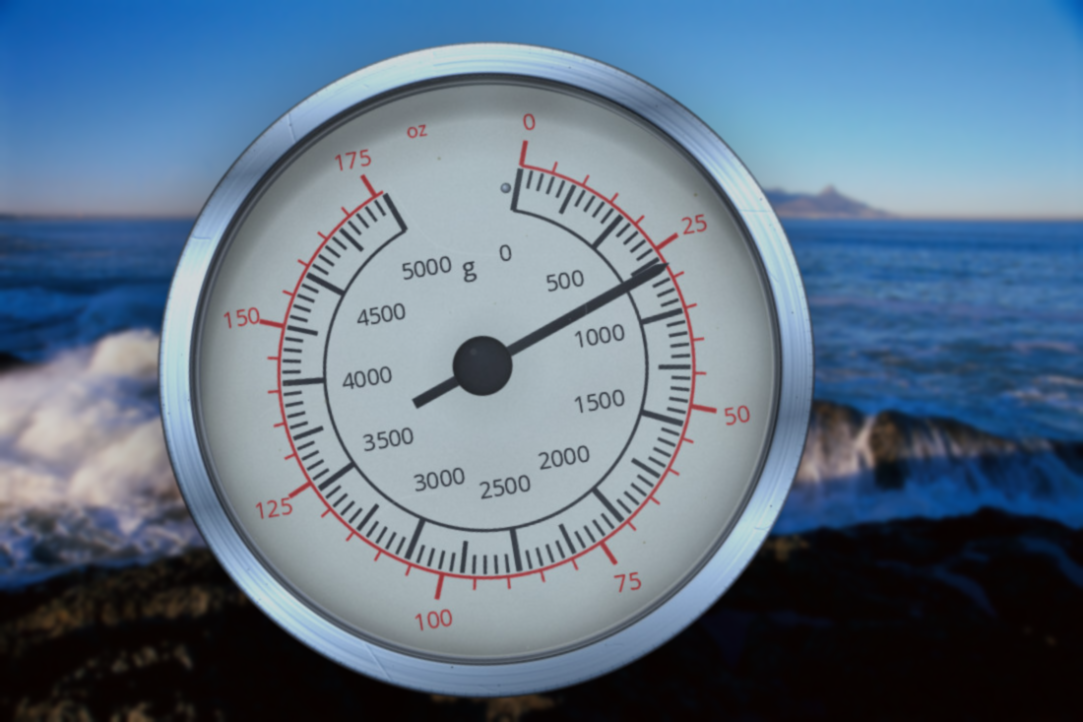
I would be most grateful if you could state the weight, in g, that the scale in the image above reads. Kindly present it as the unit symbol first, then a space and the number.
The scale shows g 800
